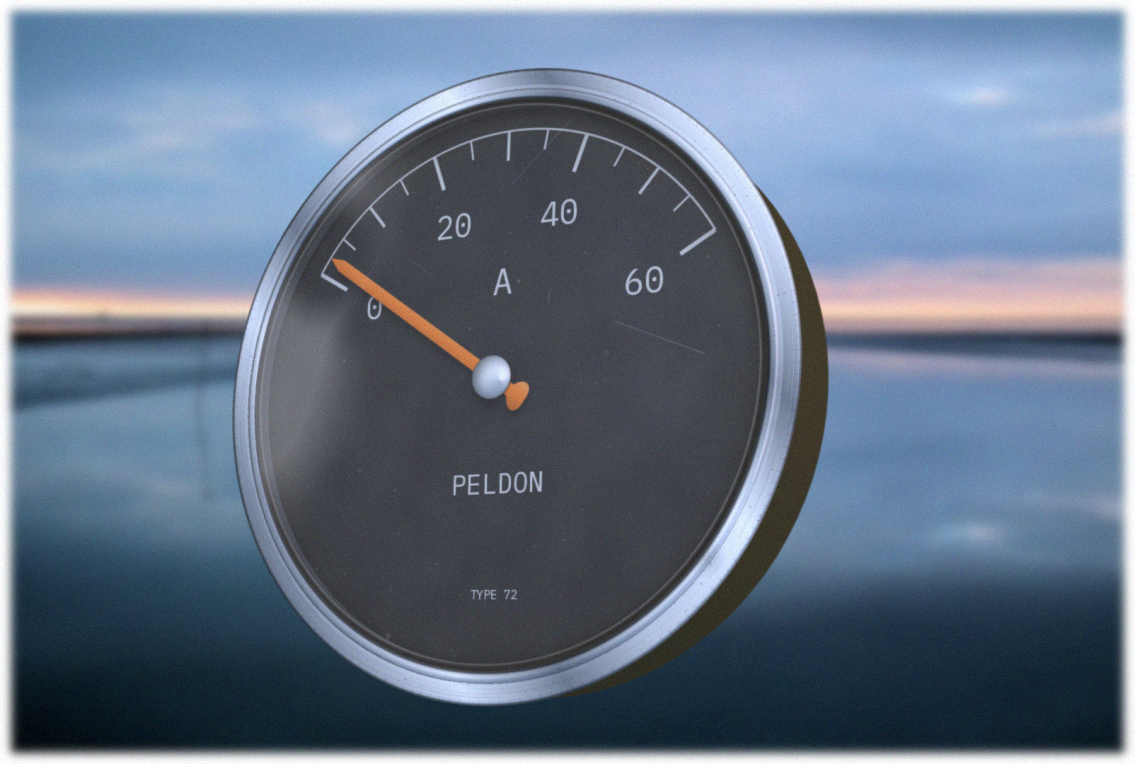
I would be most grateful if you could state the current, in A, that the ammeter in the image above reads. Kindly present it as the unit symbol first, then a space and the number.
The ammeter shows A 2.5
